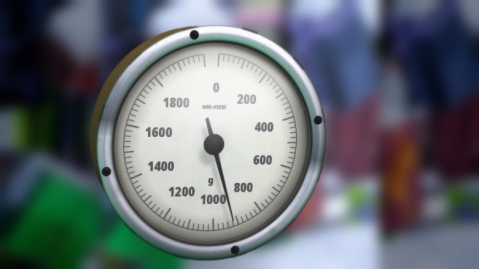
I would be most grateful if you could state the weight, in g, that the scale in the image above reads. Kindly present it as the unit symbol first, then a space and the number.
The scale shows g 920
